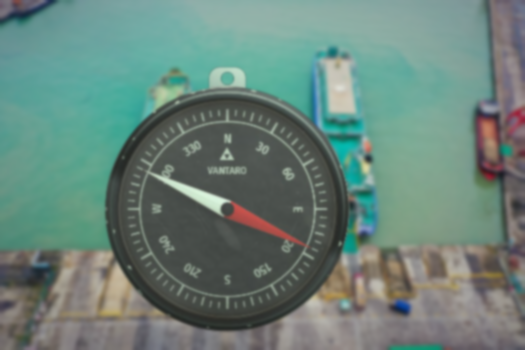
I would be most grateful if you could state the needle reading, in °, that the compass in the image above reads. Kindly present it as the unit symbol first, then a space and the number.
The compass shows ° 115
